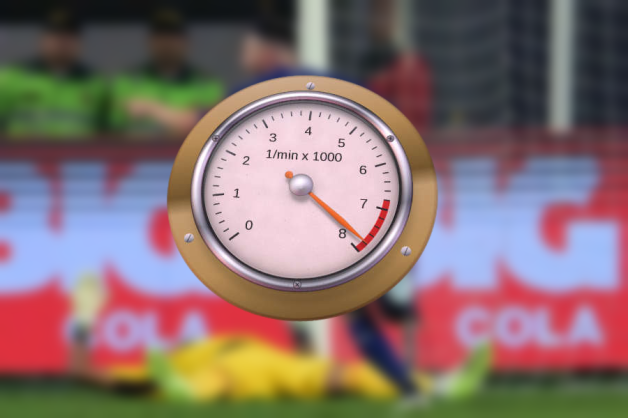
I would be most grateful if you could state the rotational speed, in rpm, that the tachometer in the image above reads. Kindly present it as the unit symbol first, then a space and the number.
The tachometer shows rpm 7800
